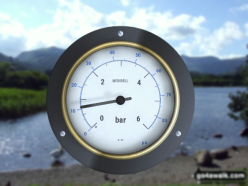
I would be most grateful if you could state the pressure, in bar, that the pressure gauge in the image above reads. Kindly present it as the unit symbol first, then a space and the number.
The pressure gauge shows bar 0.75
